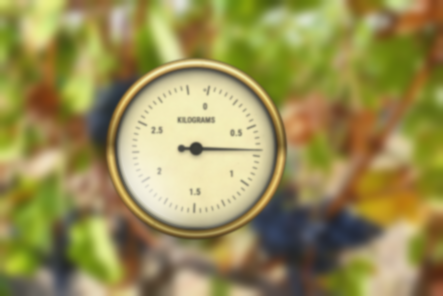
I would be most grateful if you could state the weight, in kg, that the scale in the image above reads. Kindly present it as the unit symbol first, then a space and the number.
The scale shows kg 0.7
